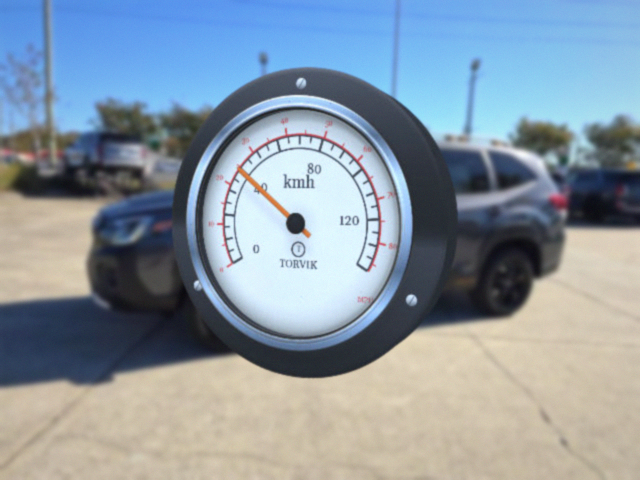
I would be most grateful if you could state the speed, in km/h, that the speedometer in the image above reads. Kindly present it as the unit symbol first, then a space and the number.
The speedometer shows km/h 40
